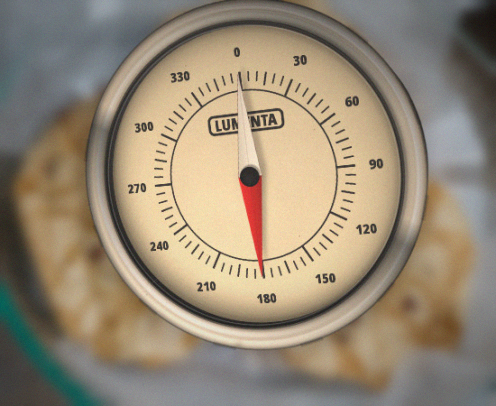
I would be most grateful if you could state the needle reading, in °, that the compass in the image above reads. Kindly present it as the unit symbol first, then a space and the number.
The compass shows ° 180
